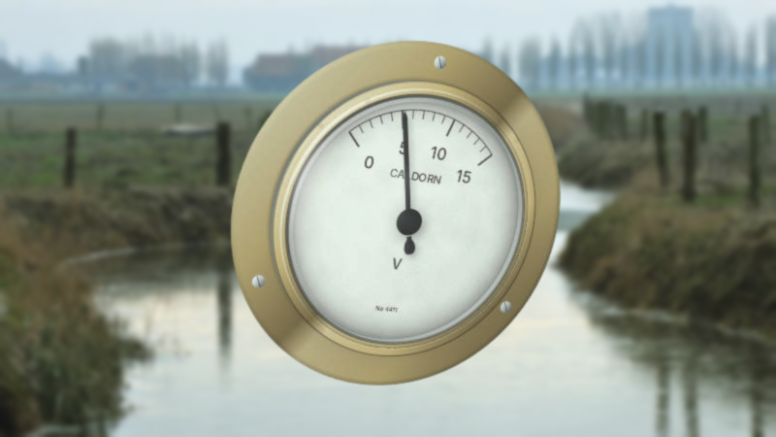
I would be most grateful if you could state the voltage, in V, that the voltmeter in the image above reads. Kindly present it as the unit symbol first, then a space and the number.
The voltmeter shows V 5
